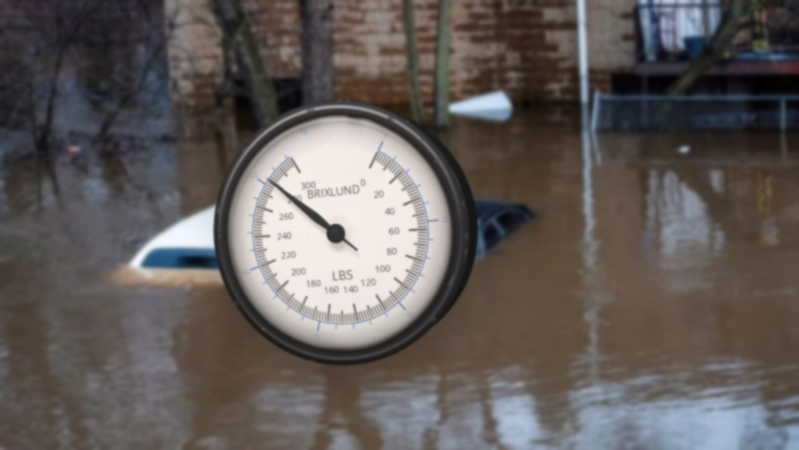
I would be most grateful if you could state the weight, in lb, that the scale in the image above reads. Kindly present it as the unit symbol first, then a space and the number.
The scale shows lb 280
